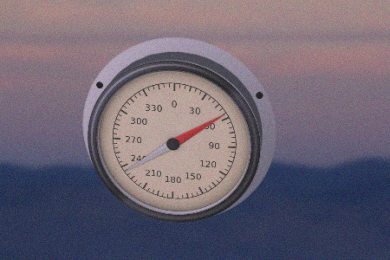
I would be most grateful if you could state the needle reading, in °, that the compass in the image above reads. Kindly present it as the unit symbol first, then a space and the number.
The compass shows ° 55
